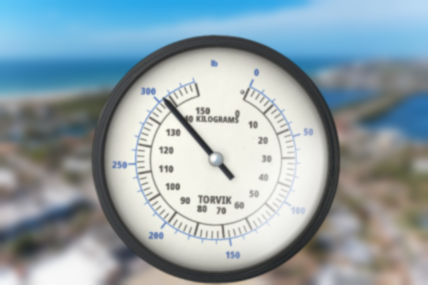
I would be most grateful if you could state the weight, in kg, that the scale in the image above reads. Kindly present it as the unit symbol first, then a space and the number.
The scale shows kg 138
